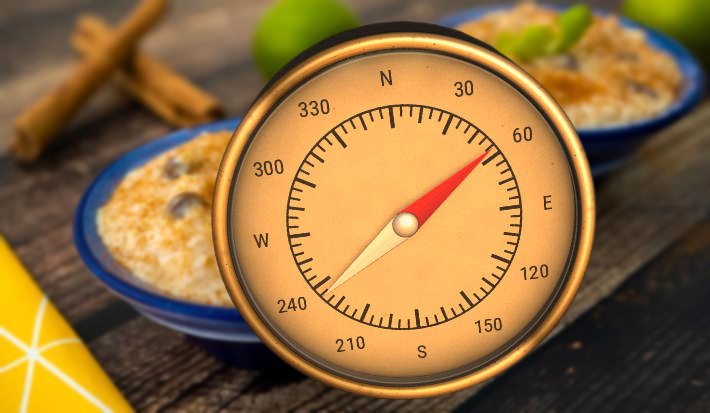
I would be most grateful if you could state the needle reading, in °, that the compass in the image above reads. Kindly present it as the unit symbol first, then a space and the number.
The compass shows ° 55
